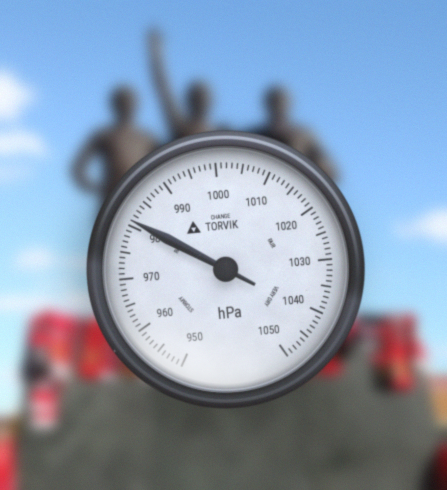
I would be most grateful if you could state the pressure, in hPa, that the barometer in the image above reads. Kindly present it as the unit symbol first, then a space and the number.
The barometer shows hPa 981
